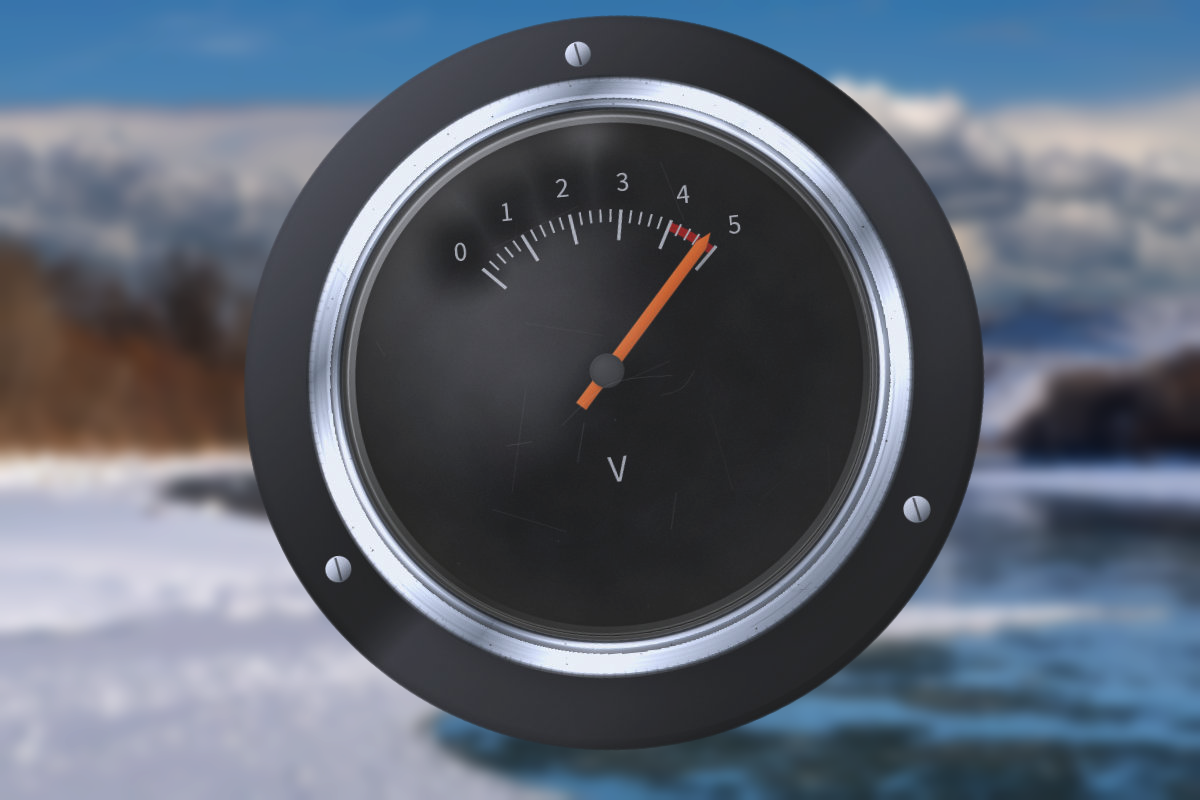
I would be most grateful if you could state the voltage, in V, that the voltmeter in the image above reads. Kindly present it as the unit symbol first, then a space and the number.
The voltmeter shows V 4.8
